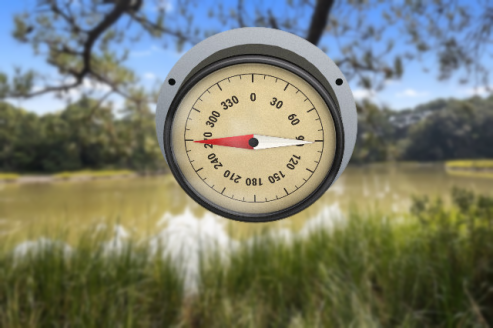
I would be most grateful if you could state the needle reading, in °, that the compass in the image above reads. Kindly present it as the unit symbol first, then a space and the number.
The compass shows ° 270
